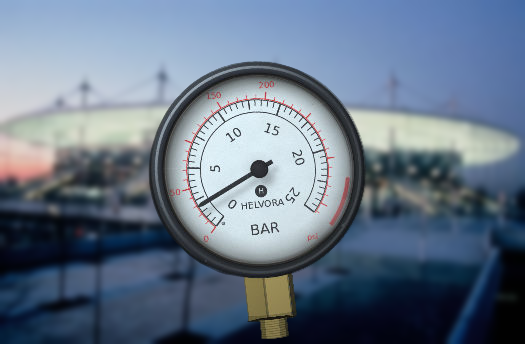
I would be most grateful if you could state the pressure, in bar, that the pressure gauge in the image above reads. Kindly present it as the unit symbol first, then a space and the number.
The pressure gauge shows bar 2
